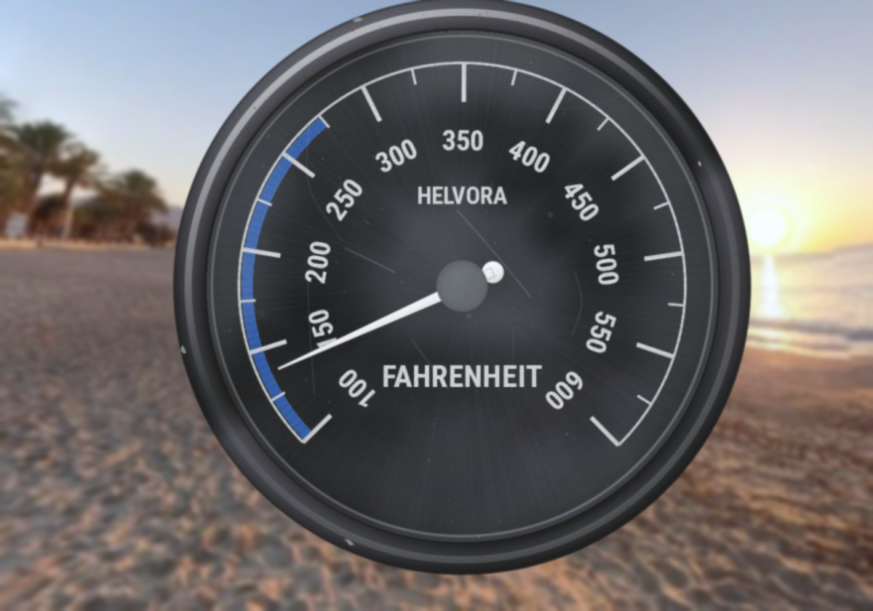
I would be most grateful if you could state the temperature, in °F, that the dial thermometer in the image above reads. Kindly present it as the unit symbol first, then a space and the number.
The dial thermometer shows °F 137.5
